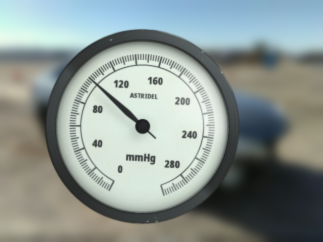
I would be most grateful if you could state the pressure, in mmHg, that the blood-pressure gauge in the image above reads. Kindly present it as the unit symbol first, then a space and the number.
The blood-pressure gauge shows mmHg 100
